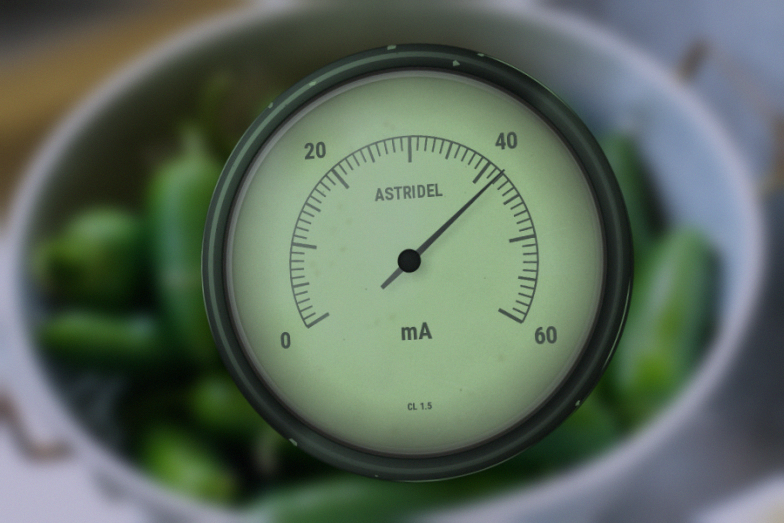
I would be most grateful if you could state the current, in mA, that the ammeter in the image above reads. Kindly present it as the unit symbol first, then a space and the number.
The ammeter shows mA 42
